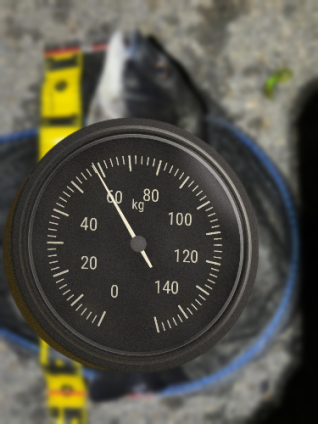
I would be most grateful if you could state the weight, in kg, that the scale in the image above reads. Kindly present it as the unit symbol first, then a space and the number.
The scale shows kg 58
